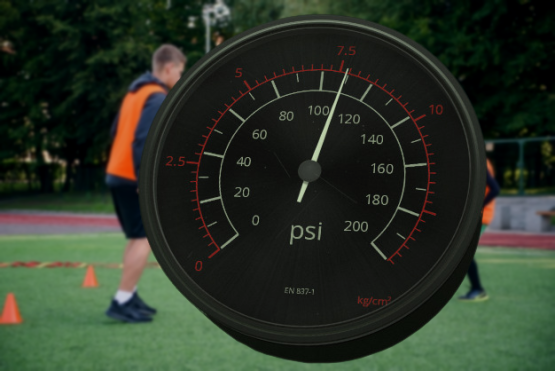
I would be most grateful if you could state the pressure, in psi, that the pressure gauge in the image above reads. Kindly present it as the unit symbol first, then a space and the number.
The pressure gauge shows psi 110
